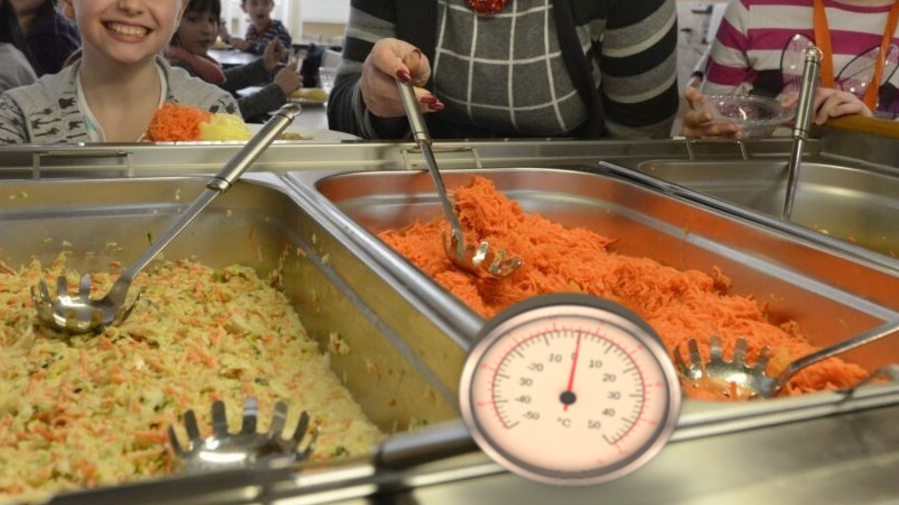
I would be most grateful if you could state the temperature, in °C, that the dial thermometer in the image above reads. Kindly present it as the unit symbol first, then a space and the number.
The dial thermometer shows °C 0
